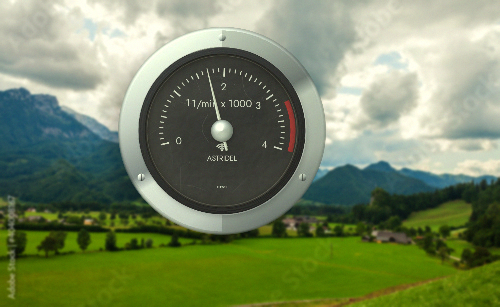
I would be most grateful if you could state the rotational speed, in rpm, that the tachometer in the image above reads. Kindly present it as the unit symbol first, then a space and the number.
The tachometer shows rpm 1700
